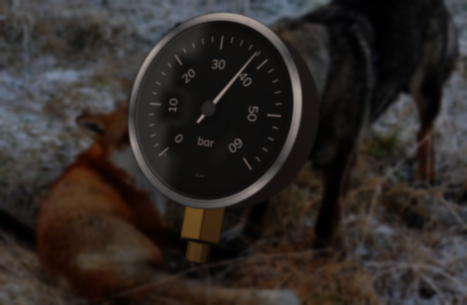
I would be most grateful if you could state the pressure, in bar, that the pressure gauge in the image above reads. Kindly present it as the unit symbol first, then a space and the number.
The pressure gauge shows bar 38
